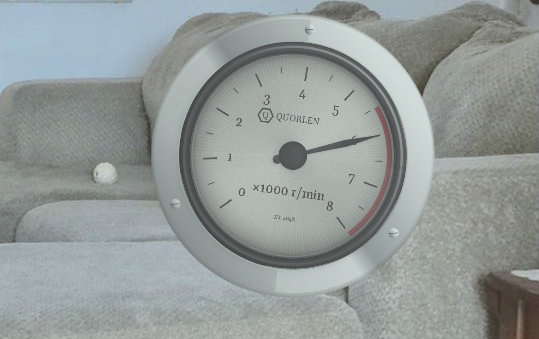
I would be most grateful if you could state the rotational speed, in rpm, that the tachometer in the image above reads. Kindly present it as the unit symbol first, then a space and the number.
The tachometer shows rpm 6000
